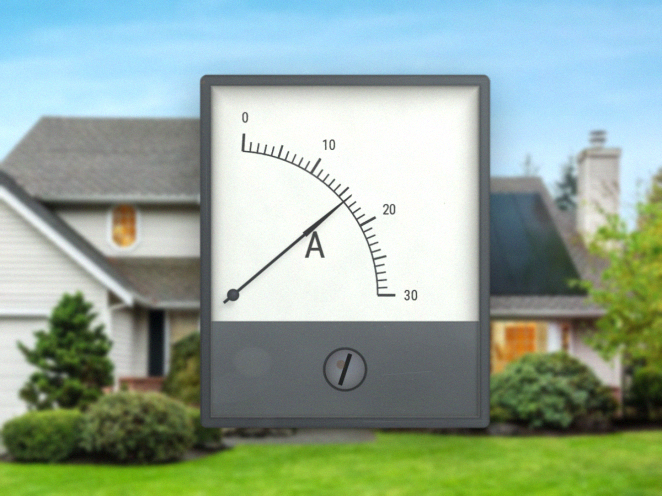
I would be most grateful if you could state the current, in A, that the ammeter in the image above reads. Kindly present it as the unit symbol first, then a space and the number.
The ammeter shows A 16
